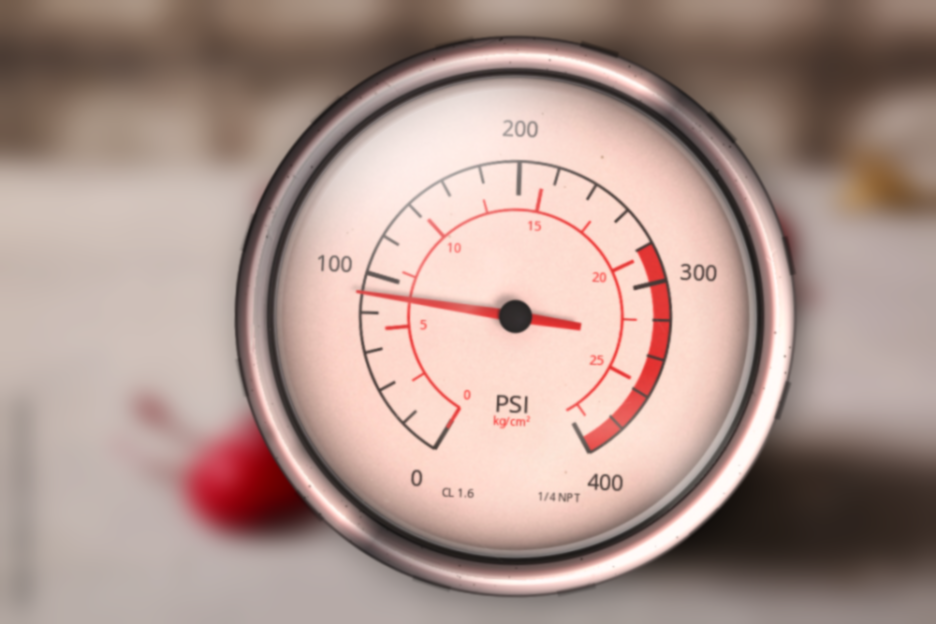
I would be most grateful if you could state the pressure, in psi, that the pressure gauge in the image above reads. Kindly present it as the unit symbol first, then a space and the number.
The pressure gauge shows psi 90
